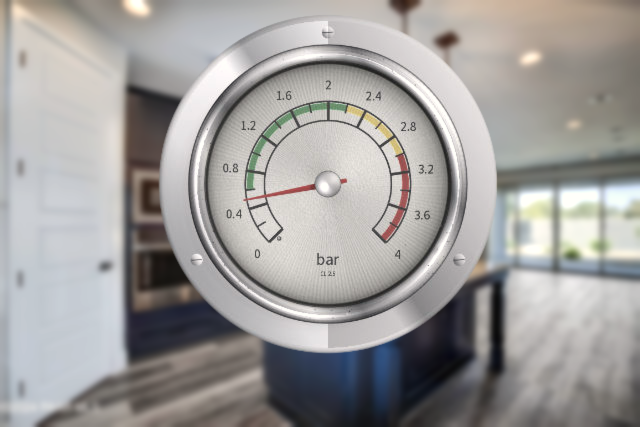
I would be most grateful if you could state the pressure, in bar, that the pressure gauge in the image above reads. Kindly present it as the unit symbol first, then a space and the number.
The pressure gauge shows bar 0.5
